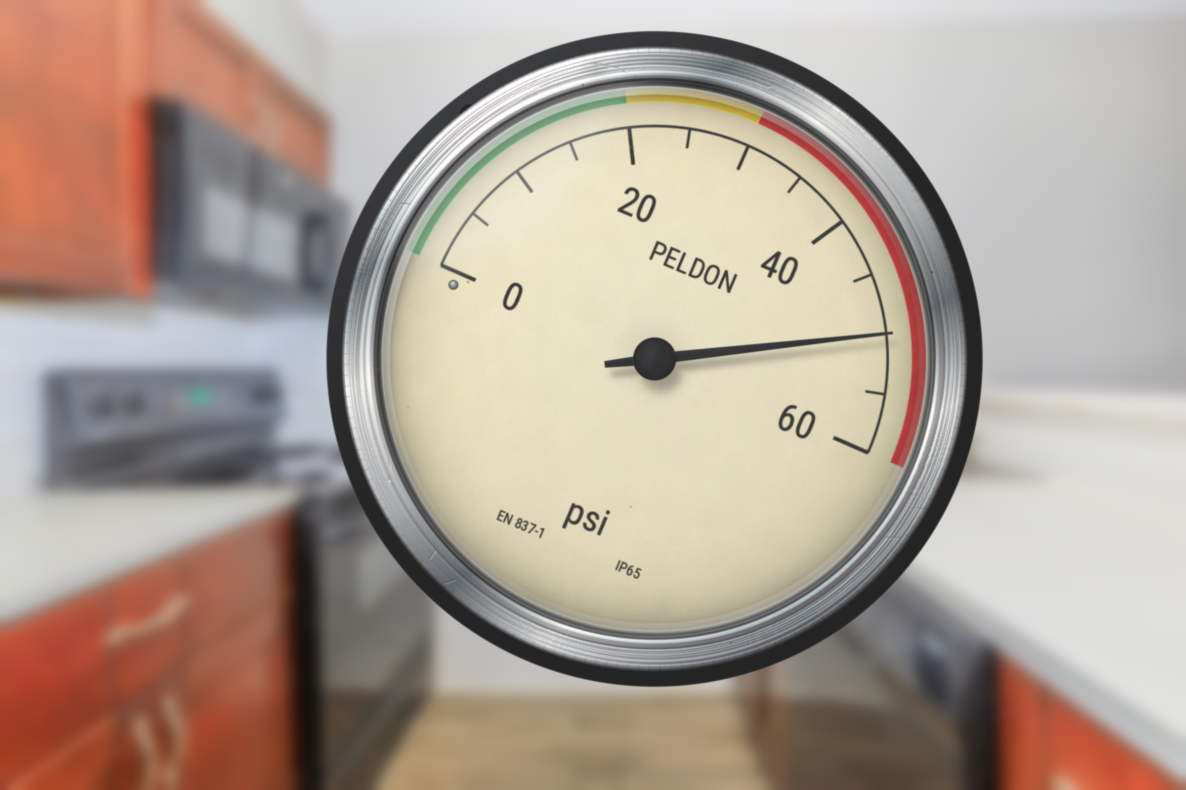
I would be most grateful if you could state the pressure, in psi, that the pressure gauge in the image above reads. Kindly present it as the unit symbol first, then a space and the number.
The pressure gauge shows psi 50
